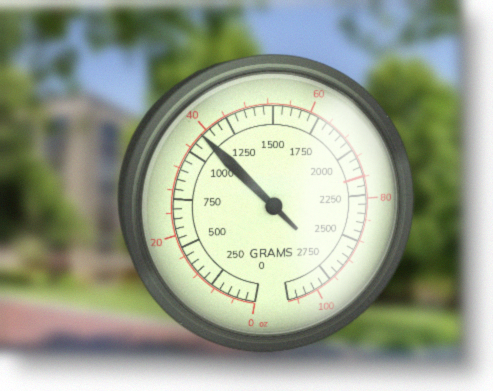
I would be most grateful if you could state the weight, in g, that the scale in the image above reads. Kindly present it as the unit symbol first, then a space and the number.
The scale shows g 1100
